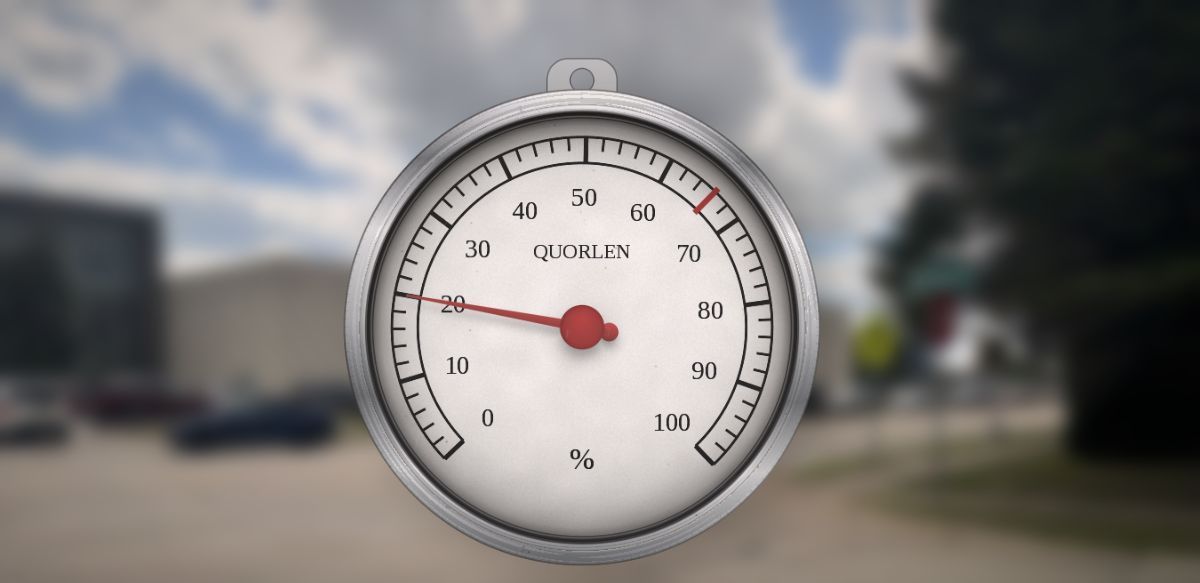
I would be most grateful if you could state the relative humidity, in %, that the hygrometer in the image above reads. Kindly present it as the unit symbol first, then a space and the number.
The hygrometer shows % 20
